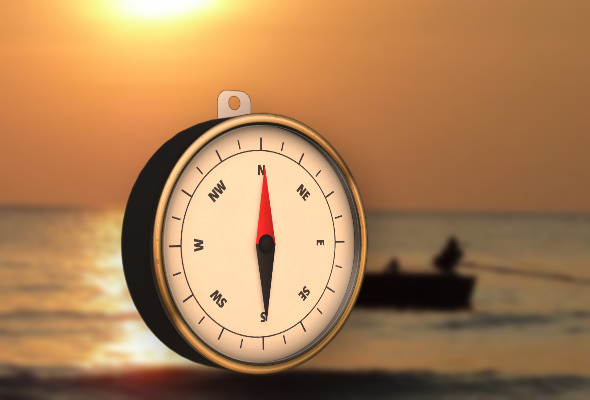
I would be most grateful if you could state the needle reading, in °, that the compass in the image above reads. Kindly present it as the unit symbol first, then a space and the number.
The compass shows ° 0
